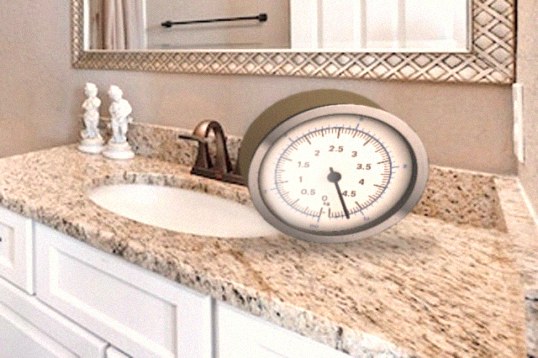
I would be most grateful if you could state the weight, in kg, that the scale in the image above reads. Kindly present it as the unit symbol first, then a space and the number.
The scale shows kg 4.75
